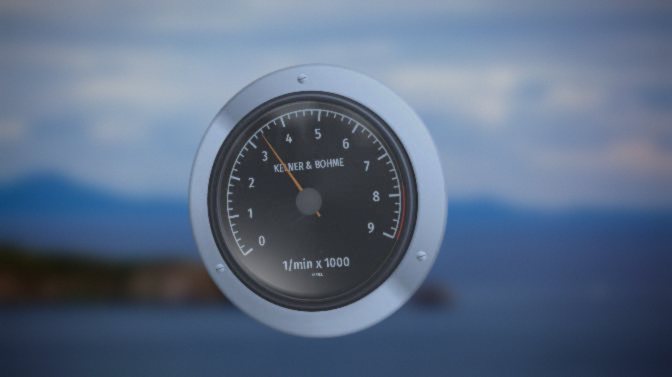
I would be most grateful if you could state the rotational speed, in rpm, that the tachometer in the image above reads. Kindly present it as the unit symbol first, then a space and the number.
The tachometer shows rpm 3400
